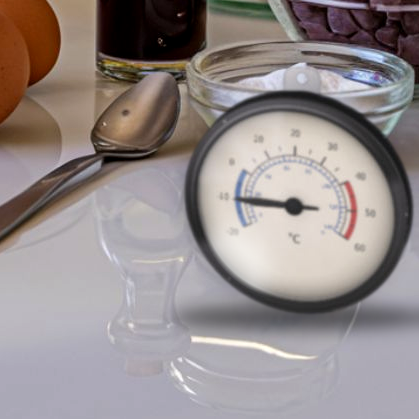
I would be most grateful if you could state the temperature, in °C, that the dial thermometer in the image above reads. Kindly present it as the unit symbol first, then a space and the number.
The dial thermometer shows °C -10
